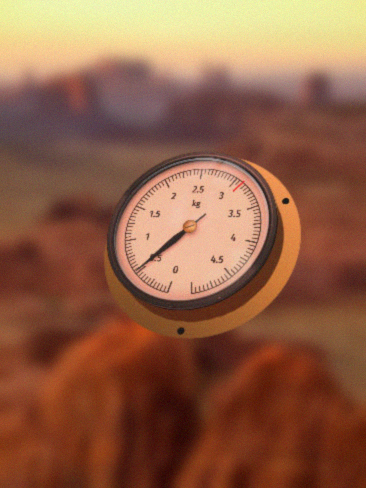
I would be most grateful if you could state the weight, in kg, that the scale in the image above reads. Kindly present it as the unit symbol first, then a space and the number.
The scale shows kg 0.5
